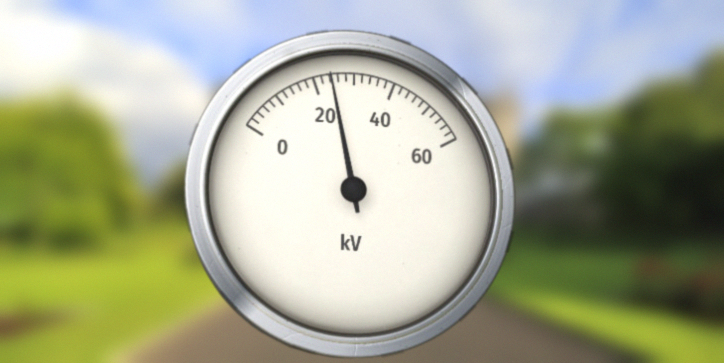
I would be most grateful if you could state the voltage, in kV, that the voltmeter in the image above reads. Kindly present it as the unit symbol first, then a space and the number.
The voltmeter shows kV 24
